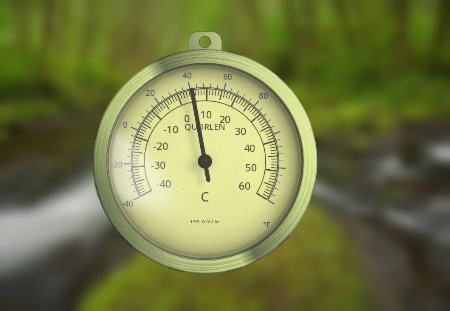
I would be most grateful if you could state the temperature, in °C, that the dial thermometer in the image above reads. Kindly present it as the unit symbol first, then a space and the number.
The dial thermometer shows °C 5
